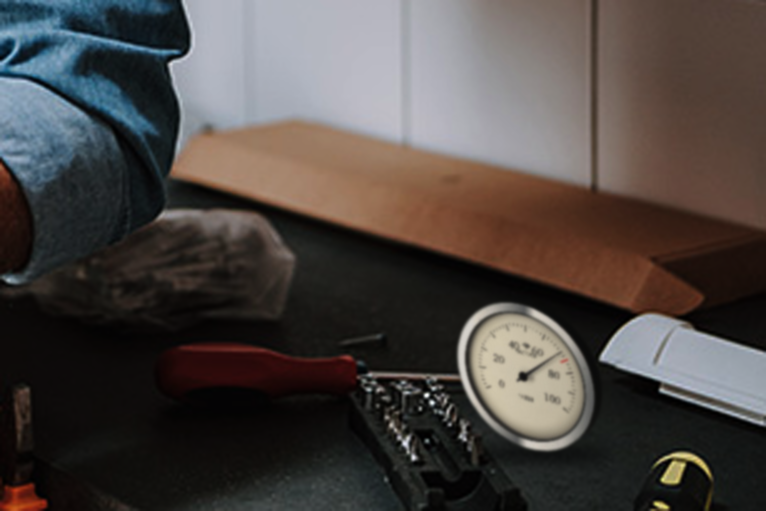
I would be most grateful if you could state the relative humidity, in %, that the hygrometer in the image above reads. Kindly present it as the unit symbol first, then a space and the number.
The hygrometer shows % 70
